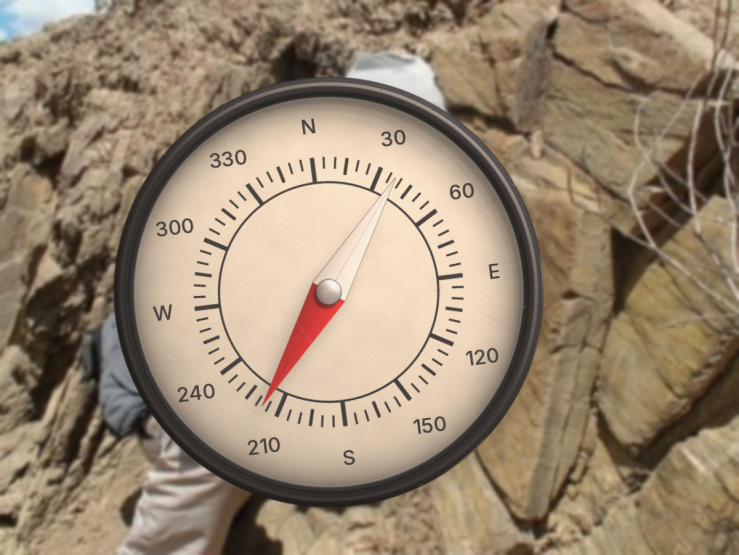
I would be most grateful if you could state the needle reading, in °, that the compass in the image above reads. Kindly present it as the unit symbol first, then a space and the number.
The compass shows ° 217.5
